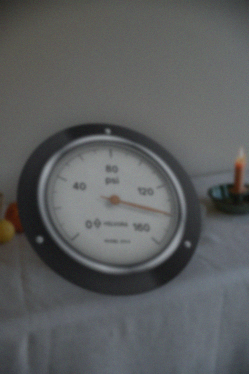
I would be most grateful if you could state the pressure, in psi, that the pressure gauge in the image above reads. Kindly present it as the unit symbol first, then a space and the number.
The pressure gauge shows psi 140
